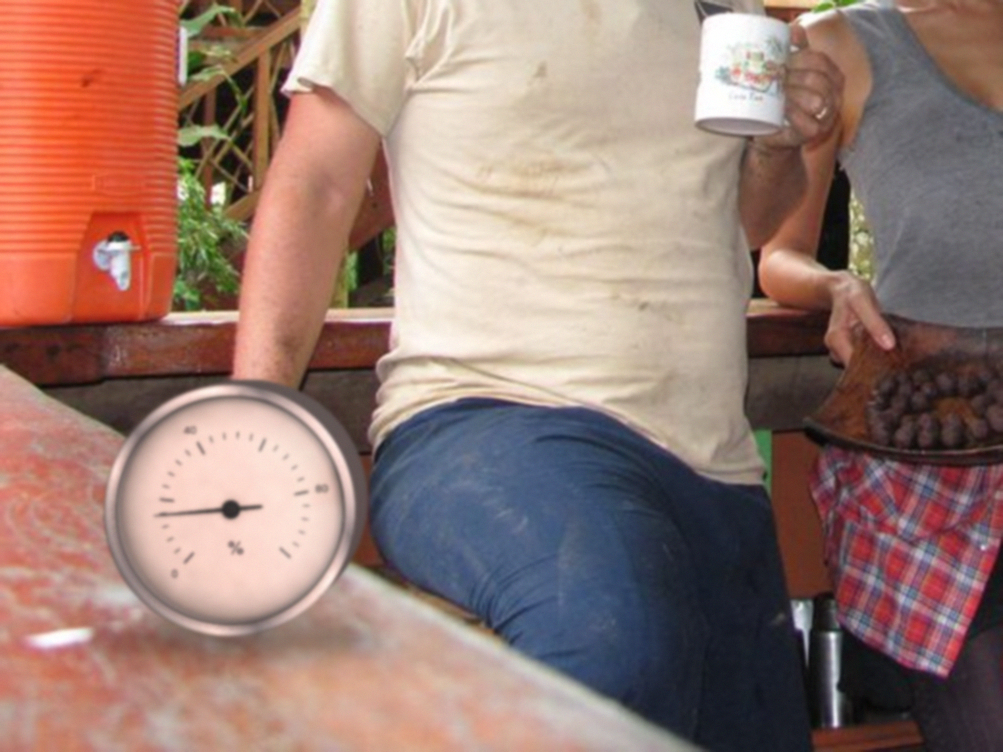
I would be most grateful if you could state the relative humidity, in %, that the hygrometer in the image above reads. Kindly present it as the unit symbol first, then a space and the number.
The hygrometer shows % 16
